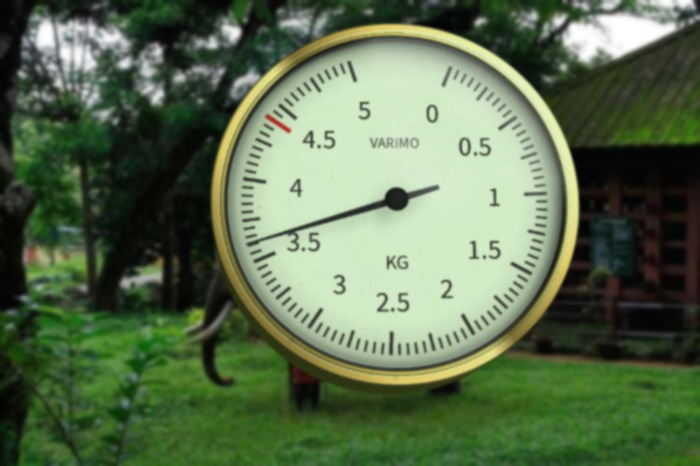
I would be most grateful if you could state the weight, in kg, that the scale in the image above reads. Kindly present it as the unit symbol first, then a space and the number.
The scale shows kg 3.6
